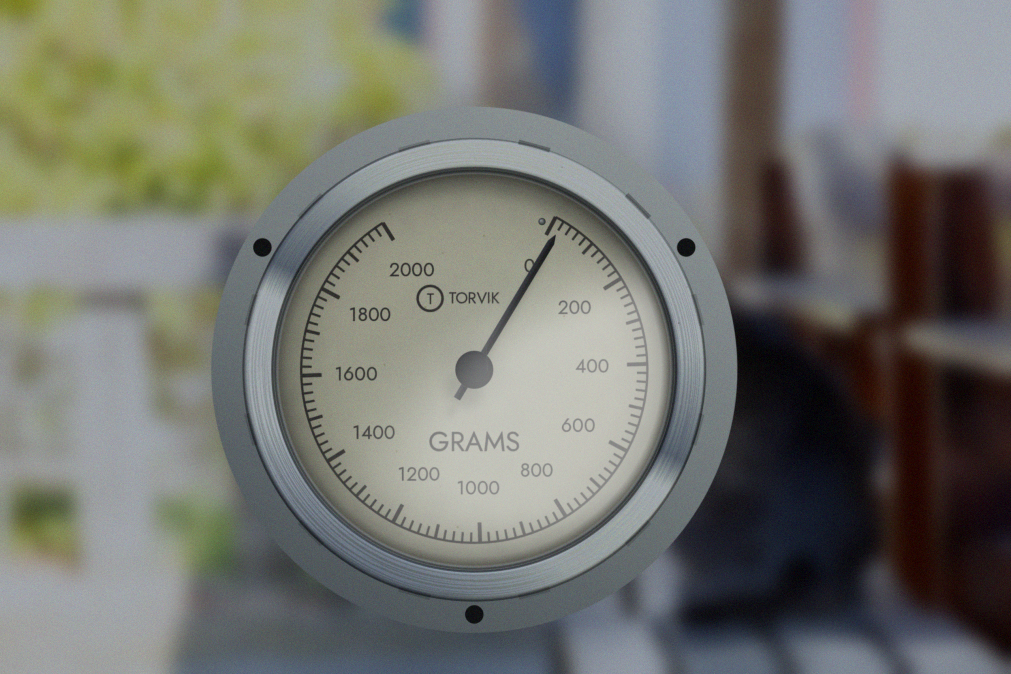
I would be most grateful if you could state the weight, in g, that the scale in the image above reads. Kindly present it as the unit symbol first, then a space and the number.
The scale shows g 20
